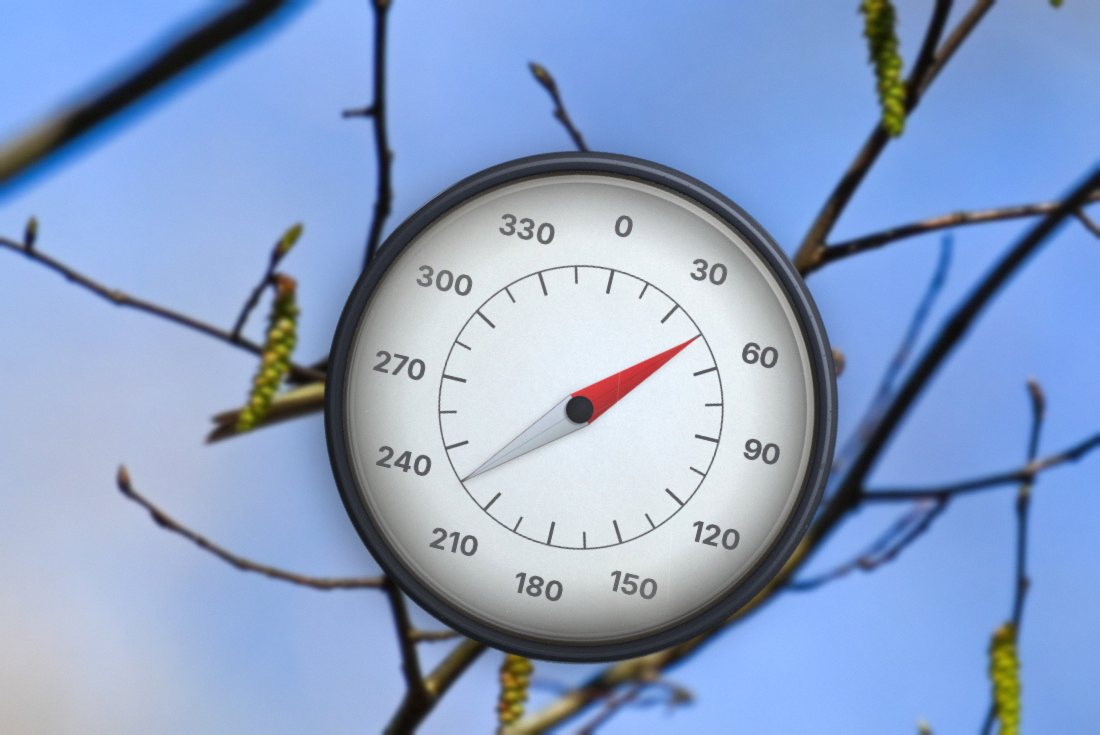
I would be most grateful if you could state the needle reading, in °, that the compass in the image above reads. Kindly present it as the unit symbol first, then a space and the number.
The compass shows ° 45
